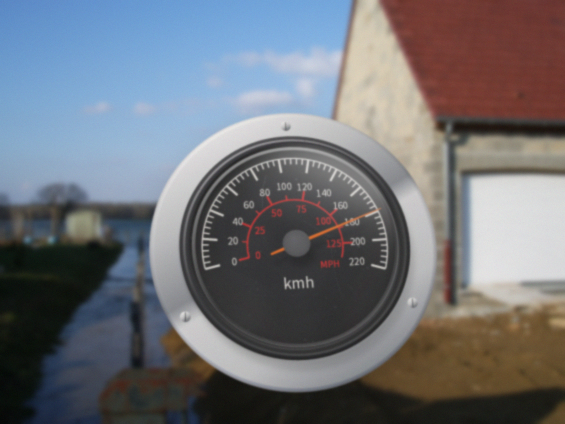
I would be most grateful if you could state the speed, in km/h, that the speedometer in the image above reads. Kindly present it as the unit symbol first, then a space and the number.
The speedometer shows km/h 180
